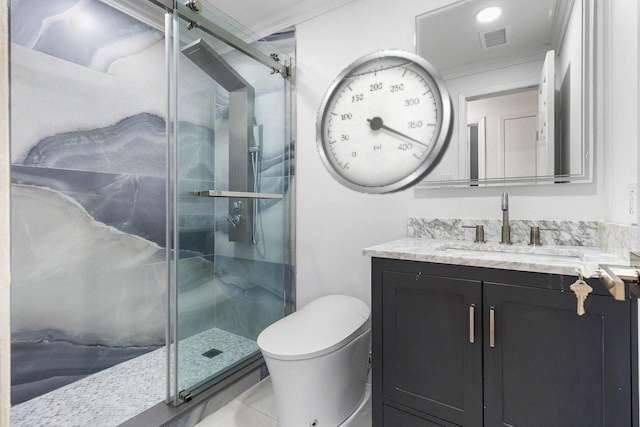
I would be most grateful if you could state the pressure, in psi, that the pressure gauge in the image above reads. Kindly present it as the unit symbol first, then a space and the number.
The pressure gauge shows psi 380
